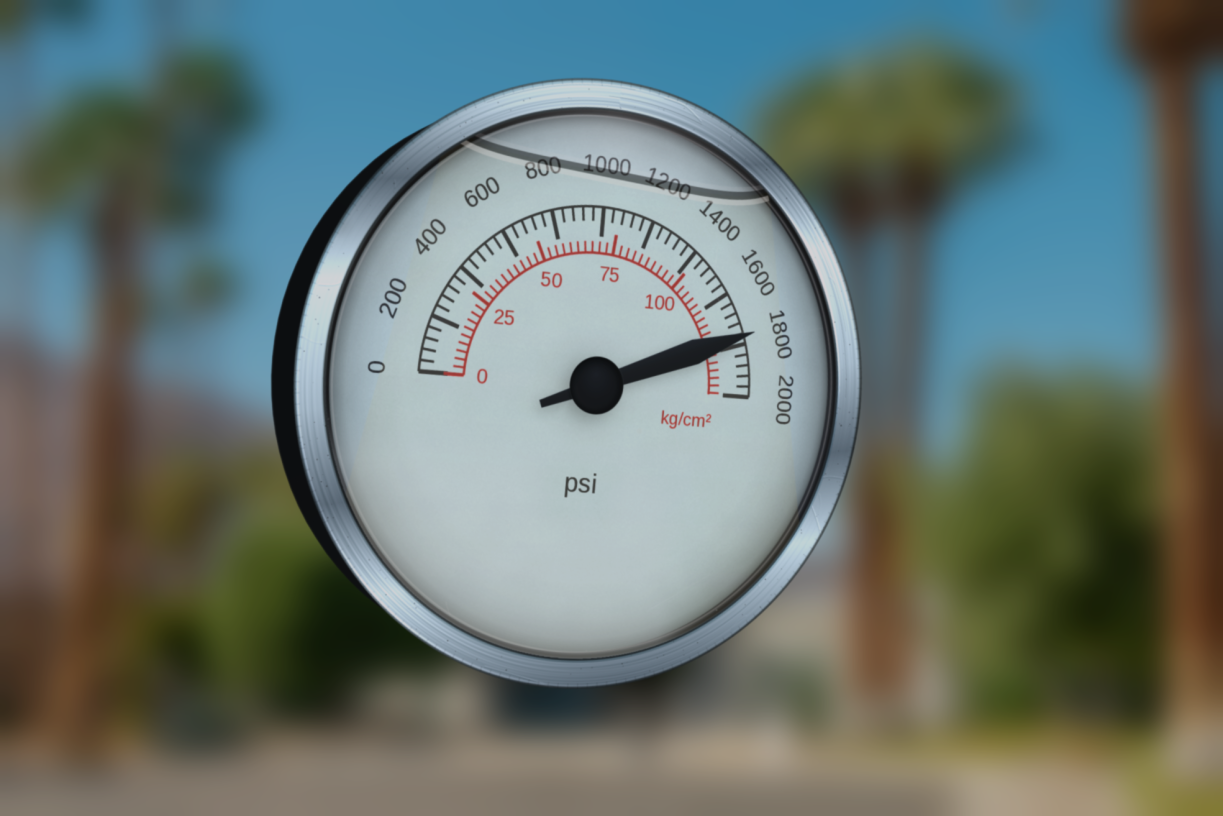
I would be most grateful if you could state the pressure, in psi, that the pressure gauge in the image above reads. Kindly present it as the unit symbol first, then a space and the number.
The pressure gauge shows psi 1760
